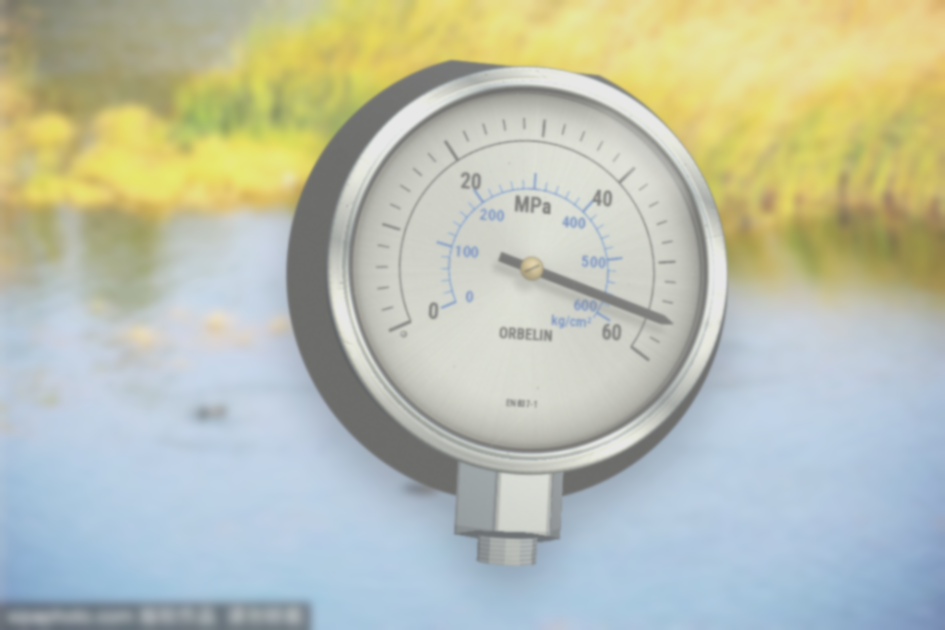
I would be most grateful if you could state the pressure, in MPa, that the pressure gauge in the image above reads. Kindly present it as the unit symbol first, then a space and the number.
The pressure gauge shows MPa 56
